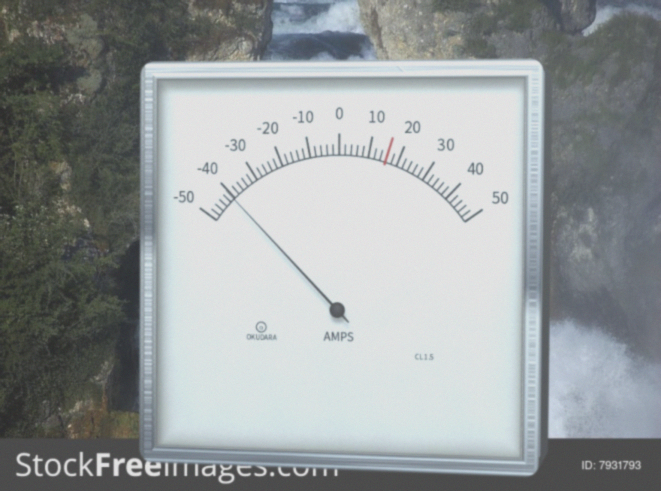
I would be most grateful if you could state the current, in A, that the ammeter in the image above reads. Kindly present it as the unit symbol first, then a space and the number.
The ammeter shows A -40
